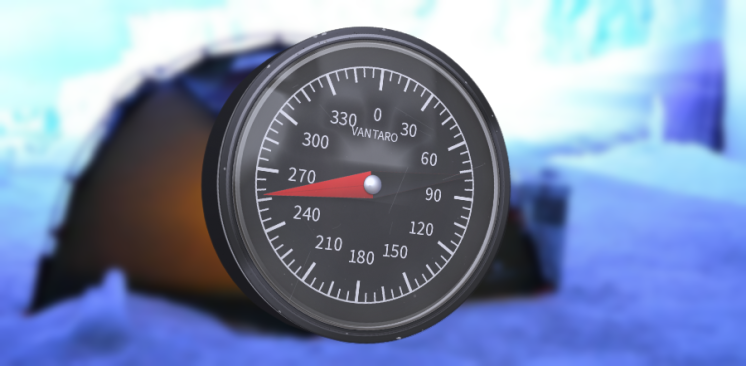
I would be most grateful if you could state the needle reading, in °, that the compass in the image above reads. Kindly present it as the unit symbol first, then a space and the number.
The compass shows ° 257.5
